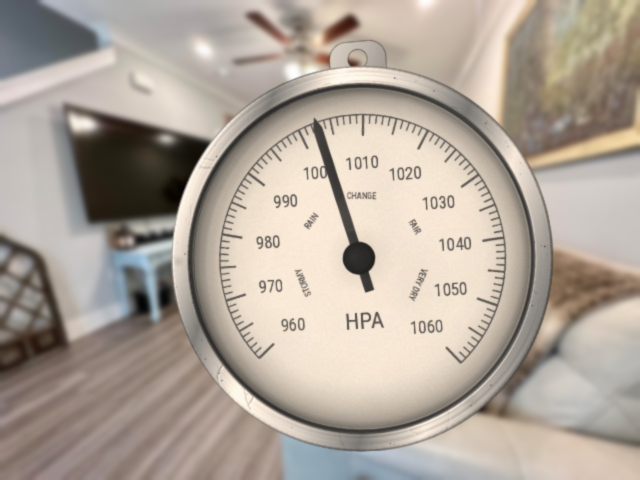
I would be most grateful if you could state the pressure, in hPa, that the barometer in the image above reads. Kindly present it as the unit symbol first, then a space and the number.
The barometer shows hPa 1003
